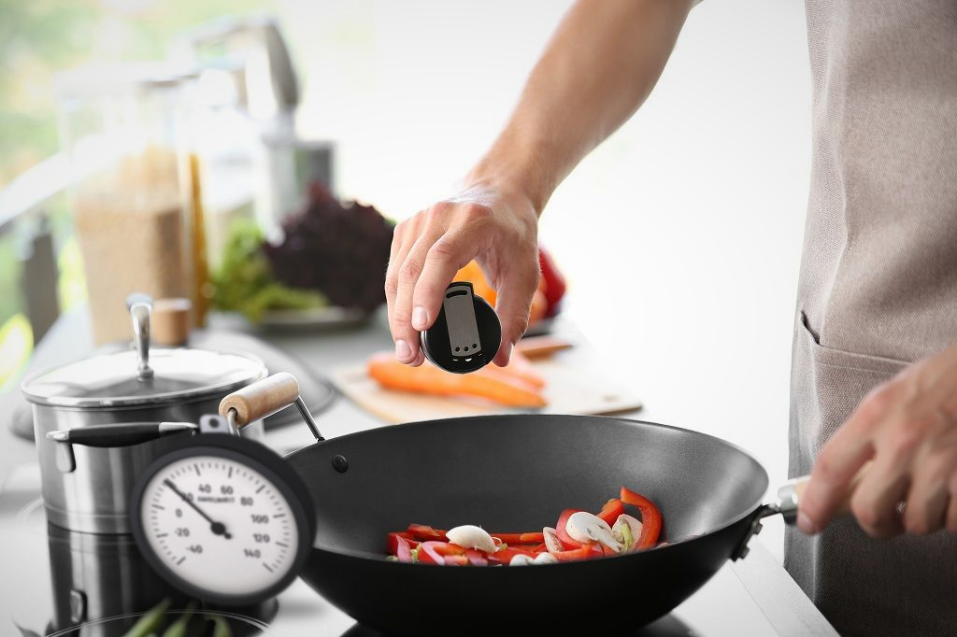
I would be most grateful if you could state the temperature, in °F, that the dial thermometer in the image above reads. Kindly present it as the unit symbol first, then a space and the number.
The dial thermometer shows °F 20
